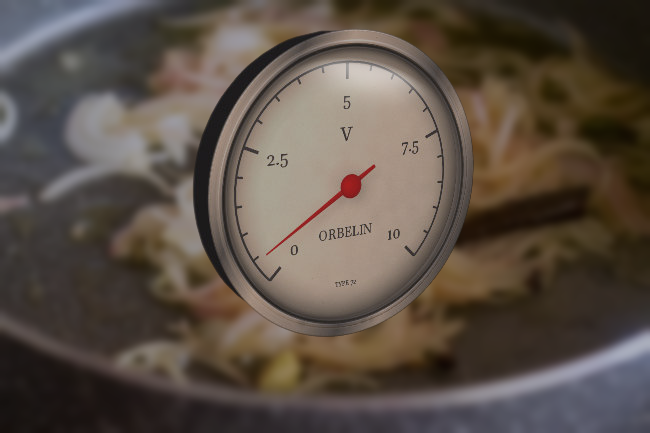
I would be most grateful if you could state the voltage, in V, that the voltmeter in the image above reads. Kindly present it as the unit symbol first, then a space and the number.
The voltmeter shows V 0.5
